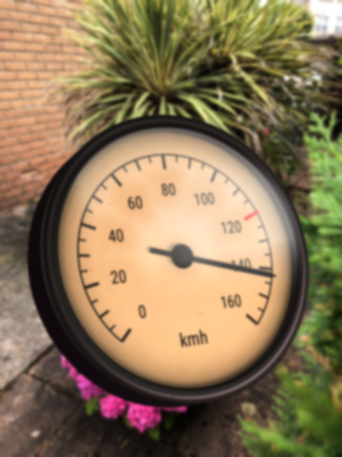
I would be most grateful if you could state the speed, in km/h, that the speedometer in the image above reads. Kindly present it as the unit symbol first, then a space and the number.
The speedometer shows km/h 142.5
